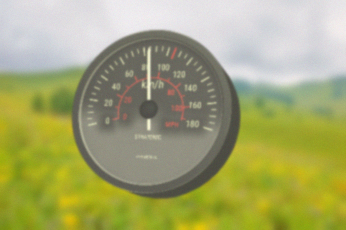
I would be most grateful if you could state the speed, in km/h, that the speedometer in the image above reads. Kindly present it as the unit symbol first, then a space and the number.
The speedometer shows km/h 85
